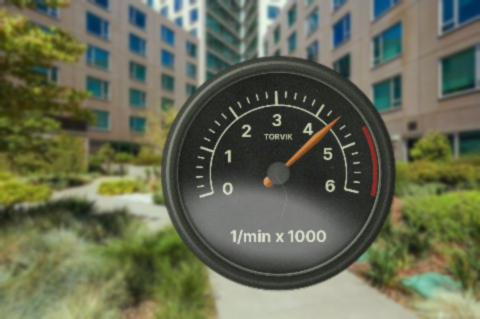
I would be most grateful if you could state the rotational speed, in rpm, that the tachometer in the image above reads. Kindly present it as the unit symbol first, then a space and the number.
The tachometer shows rpm 4400
